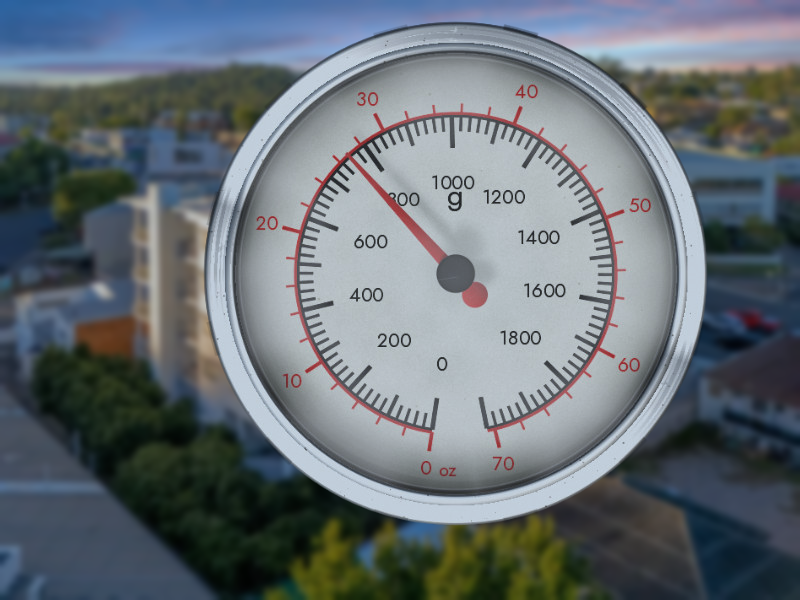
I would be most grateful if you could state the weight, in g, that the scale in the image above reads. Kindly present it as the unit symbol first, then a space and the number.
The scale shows g 760
